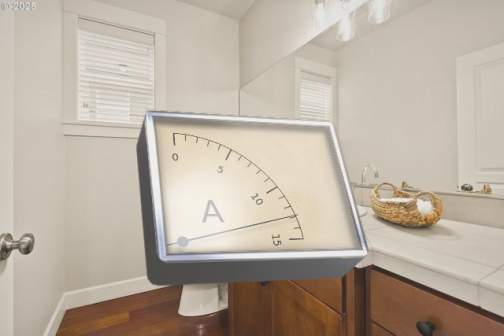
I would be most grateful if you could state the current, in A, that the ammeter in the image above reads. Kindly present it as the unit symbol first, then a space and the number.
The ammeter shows A 13
